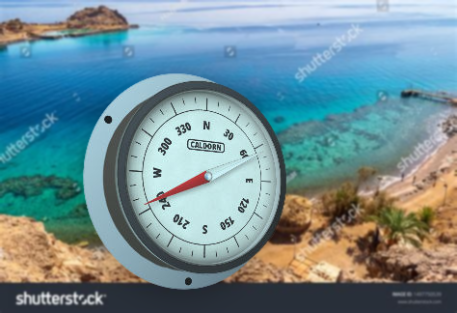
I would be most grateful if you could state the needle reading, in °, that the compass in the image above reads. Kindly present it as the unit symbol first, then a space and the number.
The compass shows ° 245
